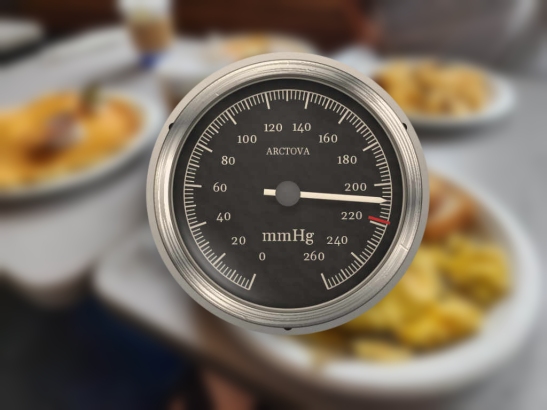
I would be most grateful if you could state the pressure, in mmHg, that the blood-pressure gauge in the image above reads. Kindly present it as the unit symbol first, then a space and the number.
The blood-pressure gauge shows mmHg 208
